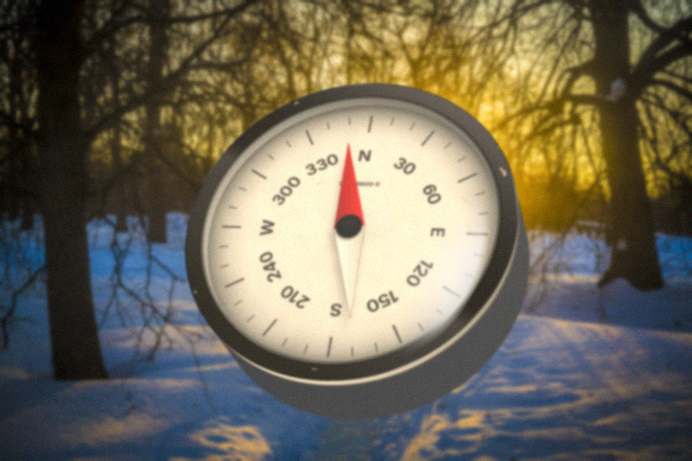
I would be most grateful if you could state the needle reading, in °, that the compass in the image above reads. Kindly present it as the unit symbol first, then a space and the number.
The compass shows ° 350
